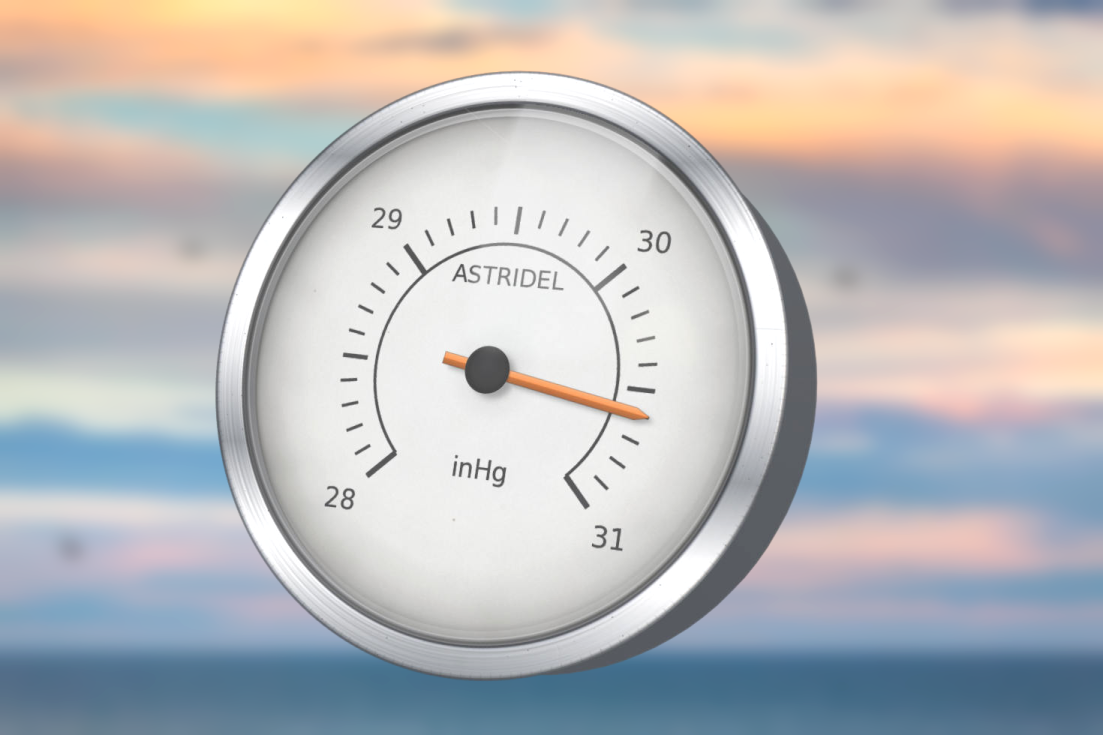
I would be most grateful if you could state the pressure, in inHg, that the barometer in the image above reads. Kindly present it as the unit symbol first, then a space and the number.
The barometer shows inHg 30.6
